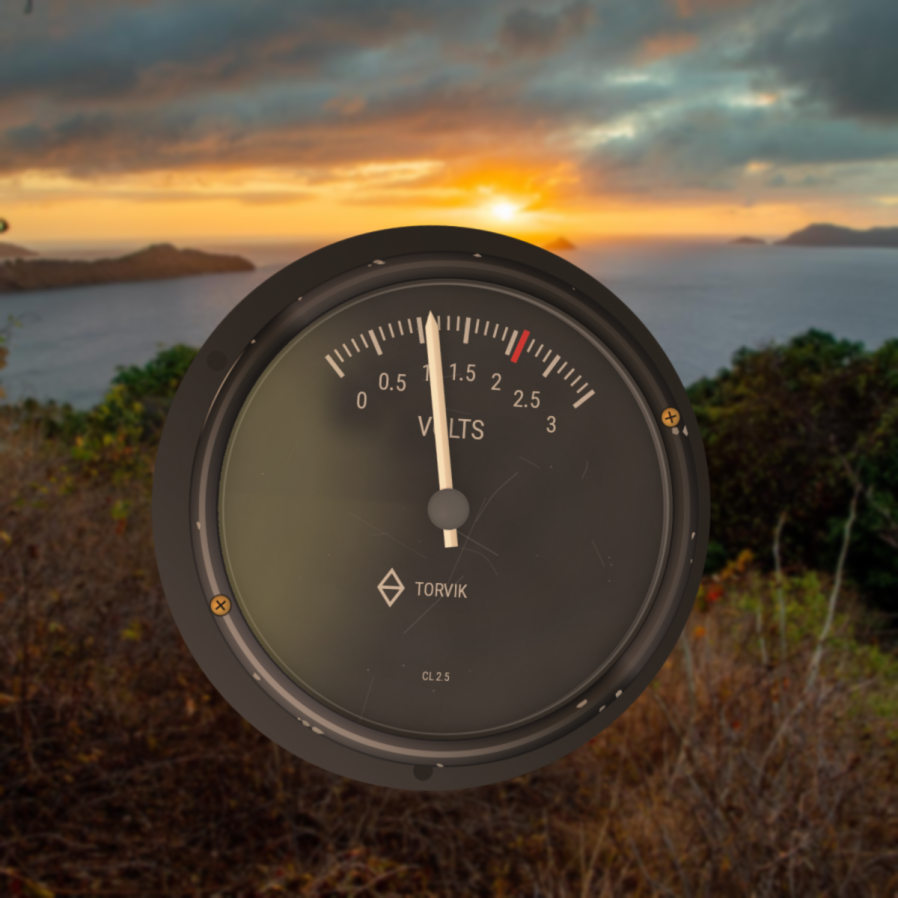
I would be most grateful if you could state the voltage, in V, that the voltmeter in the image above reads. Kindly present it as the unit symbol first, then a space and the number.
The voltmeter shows V 1.1
